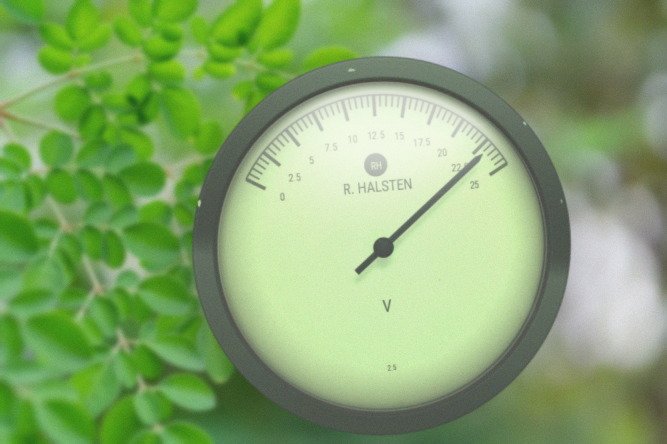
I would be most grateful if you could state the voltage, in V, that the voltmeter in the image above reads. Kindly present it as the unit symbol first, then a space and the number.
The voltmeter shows V 23
